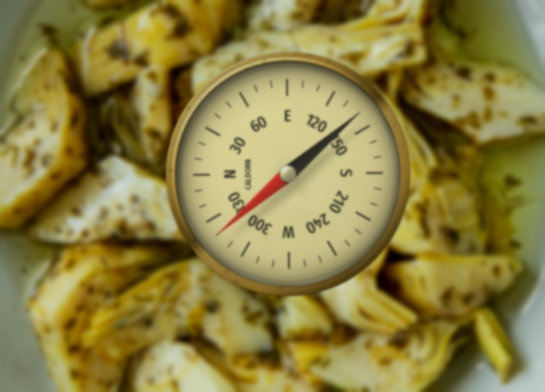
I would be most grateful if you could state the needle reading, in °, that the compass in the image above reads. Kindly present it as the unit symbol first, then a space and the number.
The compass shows ° 320
